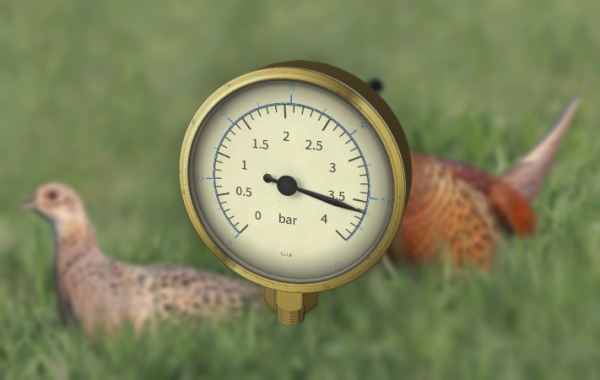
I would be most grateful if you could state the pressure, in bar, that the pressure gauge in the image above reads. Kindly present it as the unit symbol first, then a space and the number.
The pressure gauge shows bar 3.6
